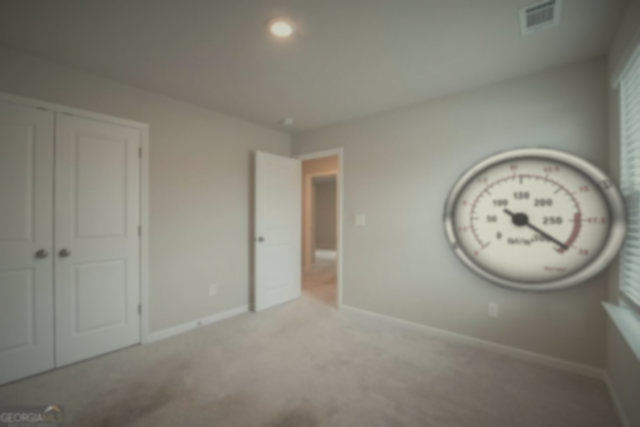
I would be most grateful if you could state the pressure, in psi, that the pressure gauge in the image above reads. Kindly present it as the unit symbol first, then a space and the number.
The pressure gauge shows psi 290
